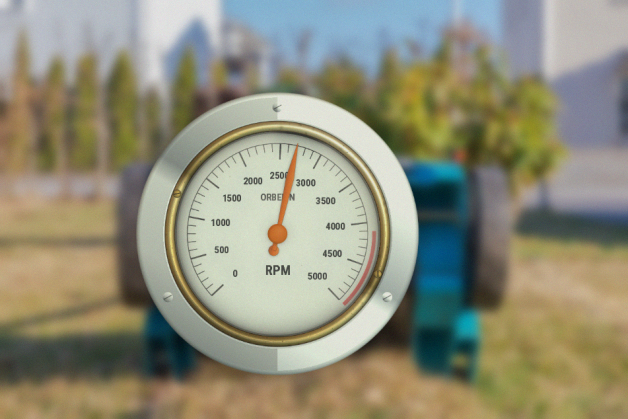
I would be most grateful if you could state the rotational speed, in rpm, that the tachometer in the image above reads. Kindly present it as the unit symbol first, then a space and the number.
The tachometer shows rpm 2700
